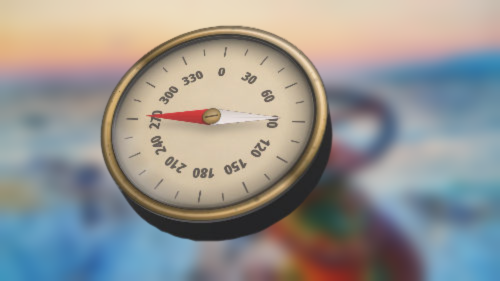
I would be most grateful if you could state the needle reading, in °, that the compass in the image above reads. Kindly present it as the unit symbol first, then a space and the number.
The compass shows ° 270
